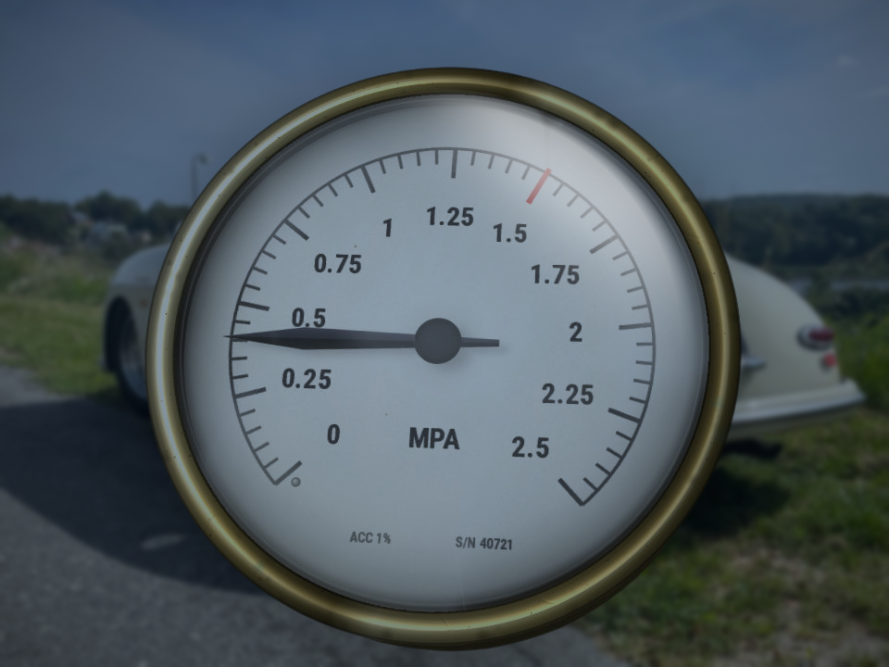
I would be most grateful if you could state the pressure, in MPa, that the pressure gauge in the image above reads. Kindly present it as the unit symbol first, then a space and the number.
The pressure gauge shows MPa 0.4
